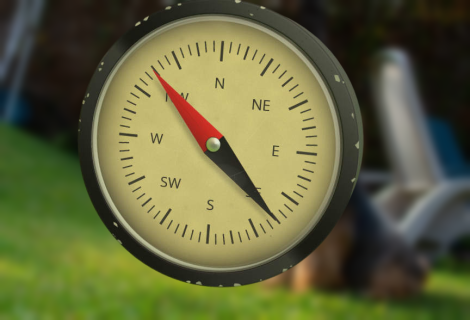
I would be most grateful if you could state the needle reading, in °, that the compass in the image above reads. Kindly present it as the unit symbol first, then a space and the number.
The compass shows ° 315
